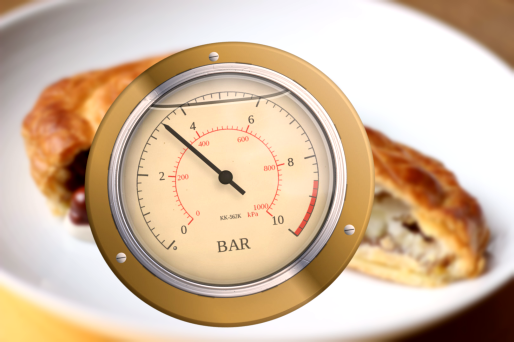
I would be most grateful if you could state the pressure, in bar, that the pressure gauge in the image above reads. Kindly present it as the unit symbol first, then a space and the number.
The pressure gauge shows bar 3.4
